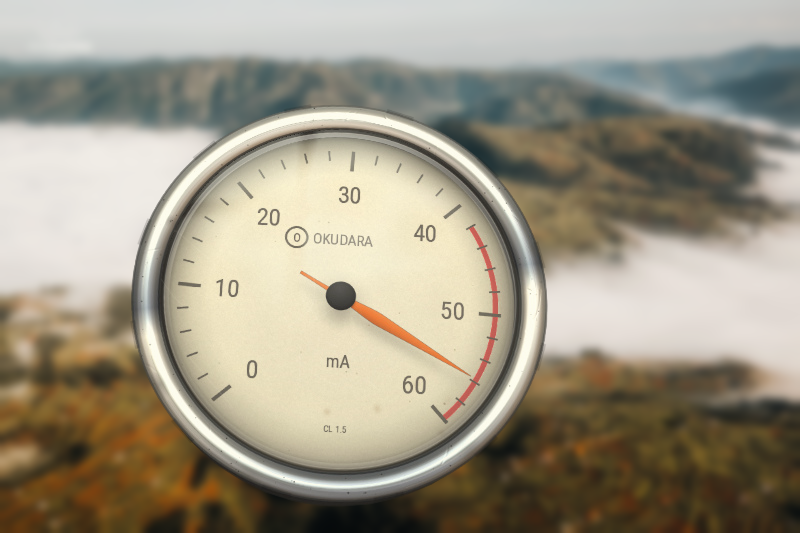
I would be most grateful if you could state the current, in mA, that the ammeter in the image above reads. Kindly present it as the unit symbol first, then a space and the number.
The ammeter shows mA 56
